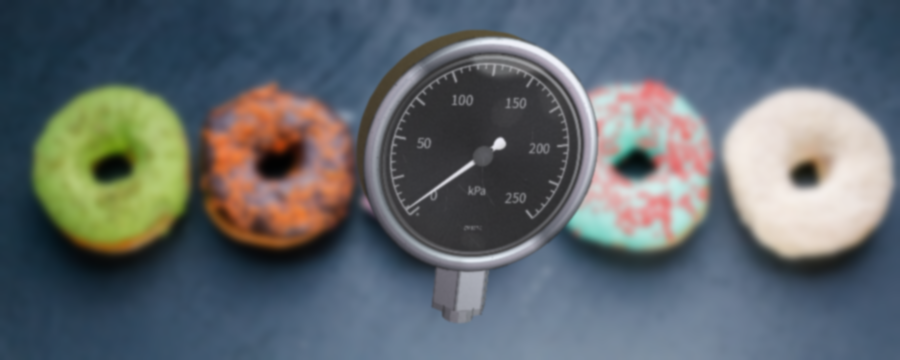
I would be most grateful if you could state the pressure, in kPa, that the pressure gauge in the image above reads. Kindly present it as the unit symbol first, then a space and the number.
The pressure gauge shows kPa 5
